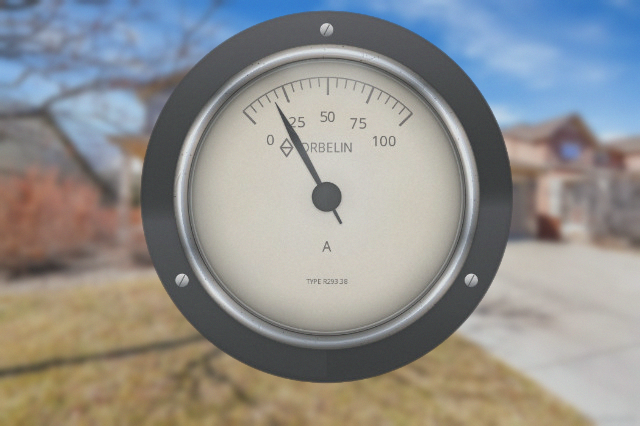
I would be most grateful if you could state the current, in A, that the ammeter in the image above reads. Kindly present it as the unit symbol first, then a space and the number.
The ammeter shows A 17.5
